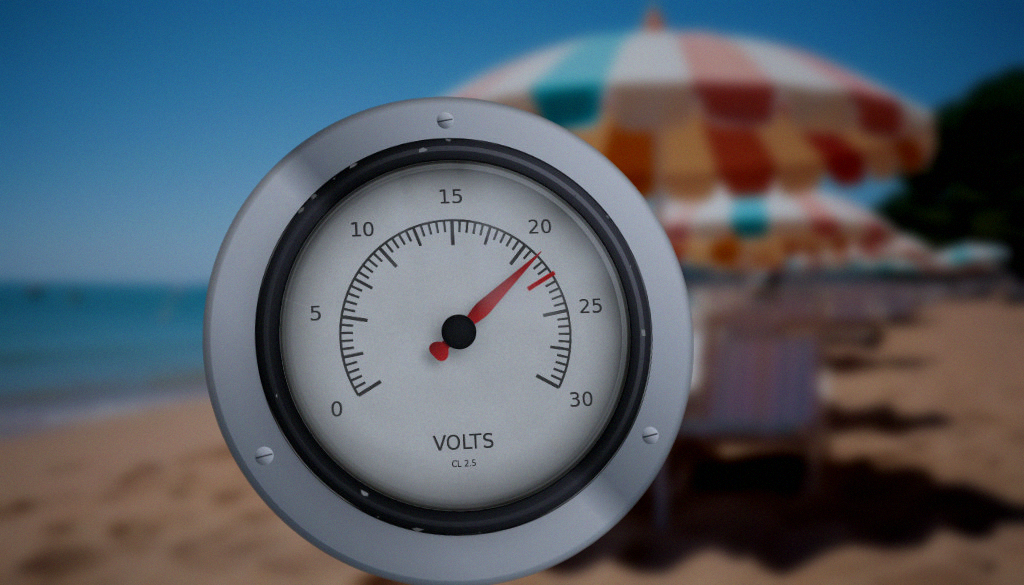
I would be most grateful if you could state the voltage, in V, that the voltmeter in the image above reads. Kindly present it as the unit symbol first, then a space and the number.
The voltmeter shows V 21
